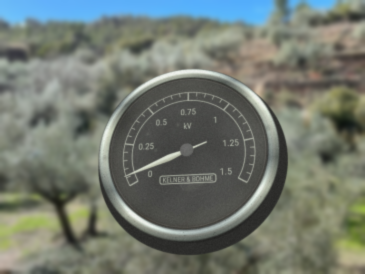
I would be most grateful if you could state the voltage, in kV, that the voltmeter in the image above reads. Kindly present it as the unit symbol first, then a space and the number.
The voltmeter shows kV 0.05
